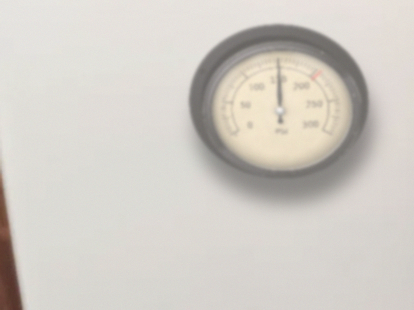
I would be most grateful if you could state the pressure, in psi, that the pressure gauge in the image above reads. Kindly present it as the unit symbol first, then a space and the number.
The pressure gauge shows psi 150
